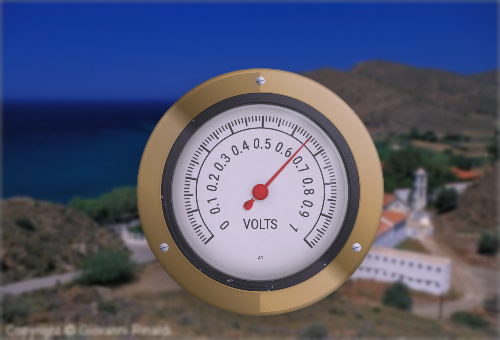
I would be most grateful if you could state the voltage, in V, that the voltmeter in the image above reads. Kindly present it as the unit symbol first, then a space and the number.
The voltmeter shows V 0.65
